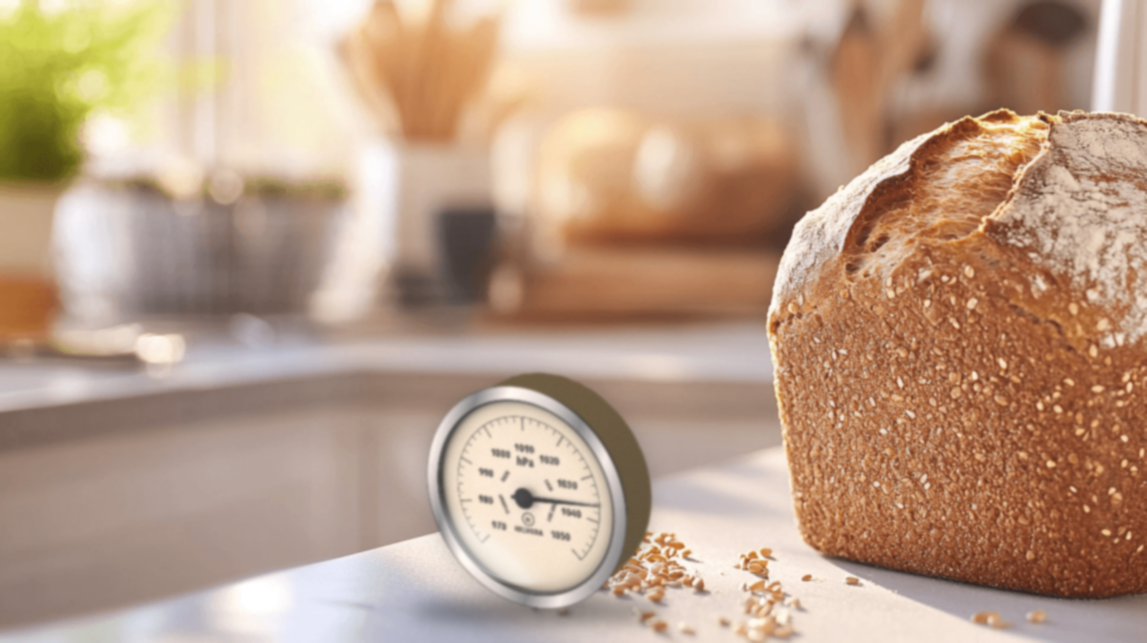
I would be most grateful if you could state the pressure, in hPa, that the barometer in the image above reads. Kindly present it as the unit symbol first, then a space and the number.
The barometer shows hPa 1036
